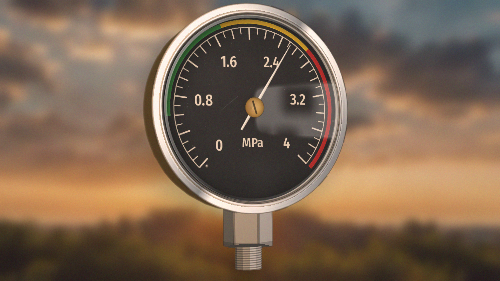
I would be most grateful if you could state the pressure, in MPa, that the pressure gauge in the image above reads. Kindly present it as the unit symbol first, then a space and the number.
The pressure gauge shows MPa 2.5
